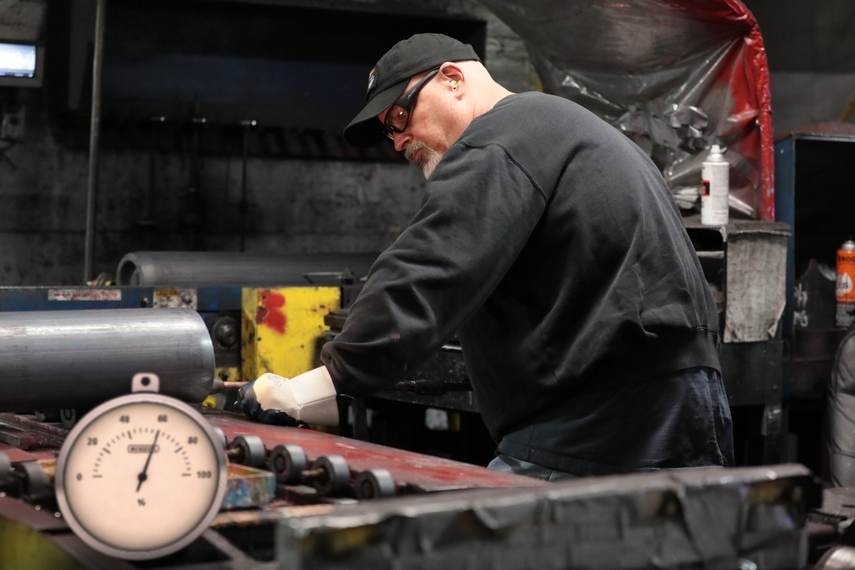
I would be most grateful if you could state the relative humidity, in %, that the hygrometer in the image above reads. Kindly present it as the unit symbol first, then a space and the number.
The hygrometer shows % 60
